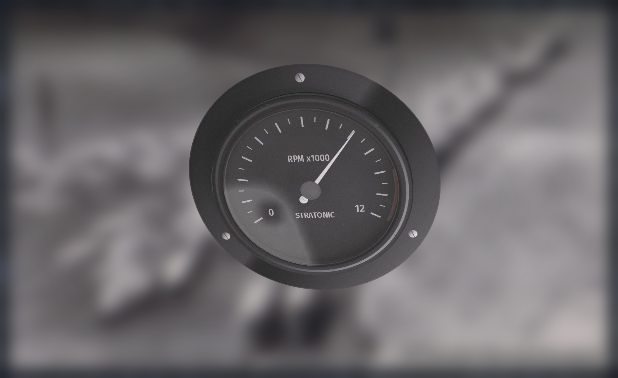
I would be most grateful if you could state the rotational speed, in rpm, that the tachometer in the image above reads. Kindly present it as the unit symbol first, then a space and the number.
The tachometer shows rpm 8000
